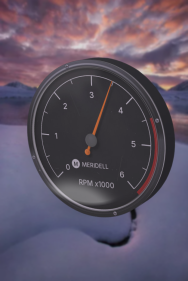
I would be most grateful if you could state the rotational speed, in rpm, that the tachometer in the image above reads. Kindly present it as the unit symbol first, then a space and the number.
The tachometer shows rpm 3500
